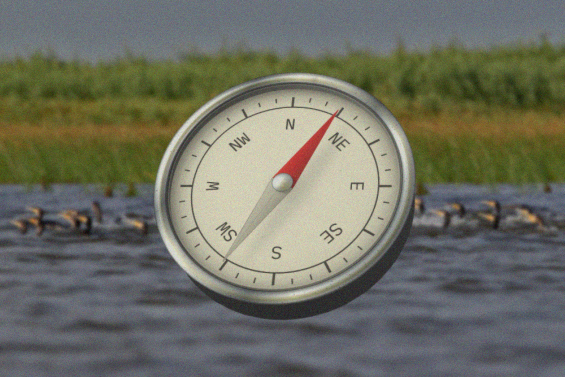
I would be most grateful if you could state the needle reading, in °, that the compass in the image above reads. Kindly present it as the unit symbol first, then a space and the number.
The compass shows ° 30
